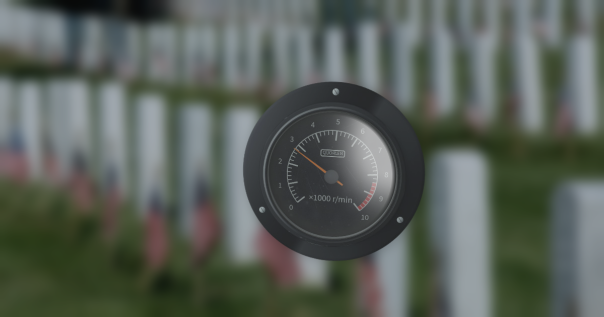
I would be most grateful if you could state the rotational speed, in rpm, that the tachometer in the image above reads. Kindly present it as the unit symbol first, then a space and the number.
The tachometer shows rpm 2800
